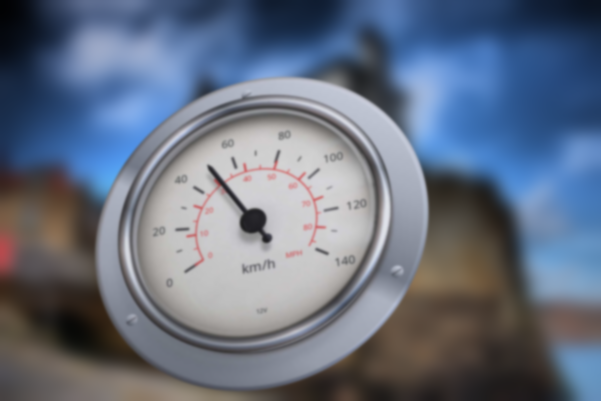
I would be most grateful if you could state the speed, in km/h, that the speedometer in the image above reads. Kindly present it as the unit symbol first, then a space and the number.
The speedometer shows km/h 50
